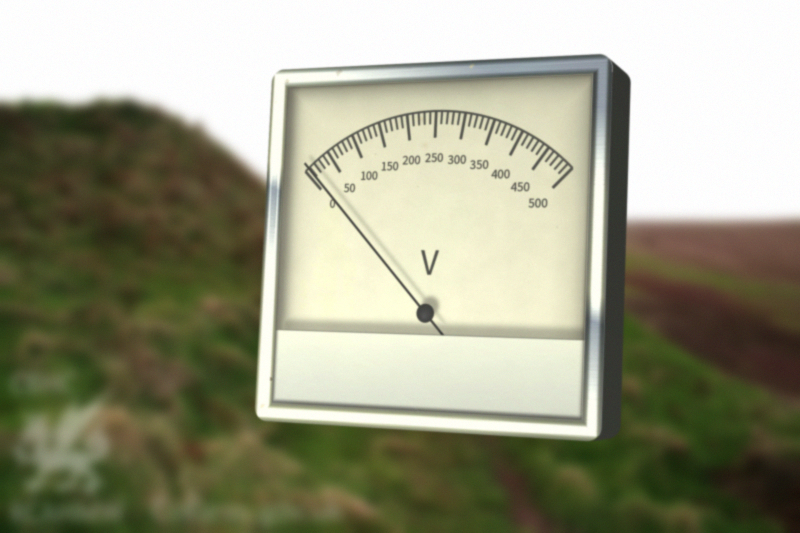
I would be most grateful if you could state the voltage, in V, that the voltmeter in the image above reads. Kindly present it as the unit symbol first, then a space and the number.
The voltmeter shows V 10
